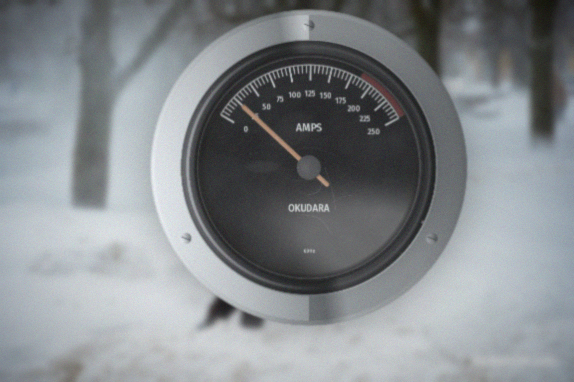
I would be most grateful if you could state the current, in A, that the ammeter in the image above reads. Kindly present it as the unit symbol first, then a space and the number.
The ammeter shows A 25
